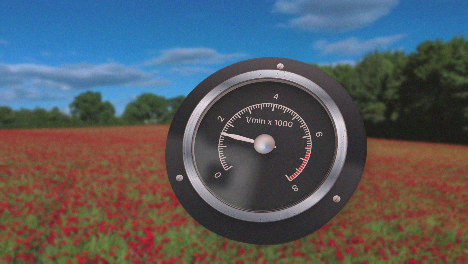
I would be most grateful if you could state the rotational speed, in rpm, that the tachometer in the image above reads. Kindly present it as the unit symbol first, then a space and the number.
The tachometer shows rpm 1500
